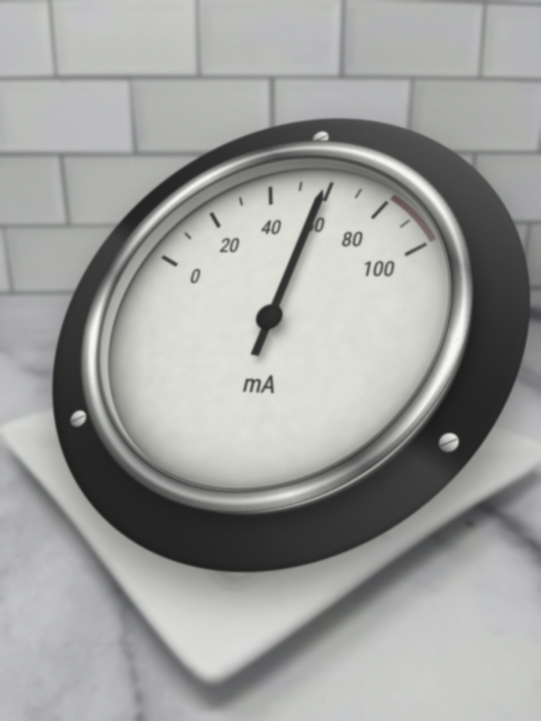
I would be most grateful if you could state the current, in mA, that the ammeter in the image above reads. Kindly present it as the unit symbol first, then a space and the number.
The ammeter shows mA 60
